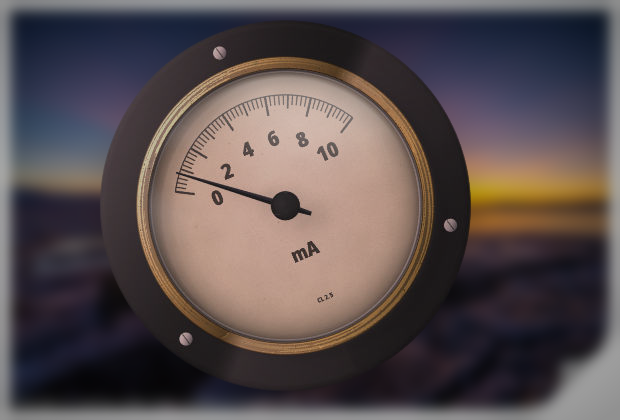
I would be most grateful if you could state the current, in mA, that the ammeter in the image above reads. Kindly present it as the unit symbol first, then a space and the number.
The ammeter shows mA 0.8
